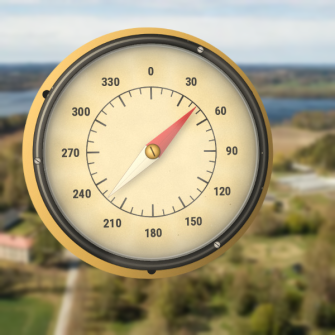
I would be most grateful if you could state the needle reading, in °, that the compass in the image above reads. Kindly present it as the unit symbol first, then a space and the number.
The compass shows ° 45
